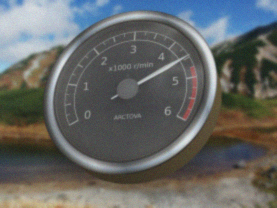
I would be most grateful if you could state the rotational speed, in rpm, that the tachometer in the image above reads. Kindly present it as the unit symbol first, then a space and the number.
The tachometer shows rpm 4500
